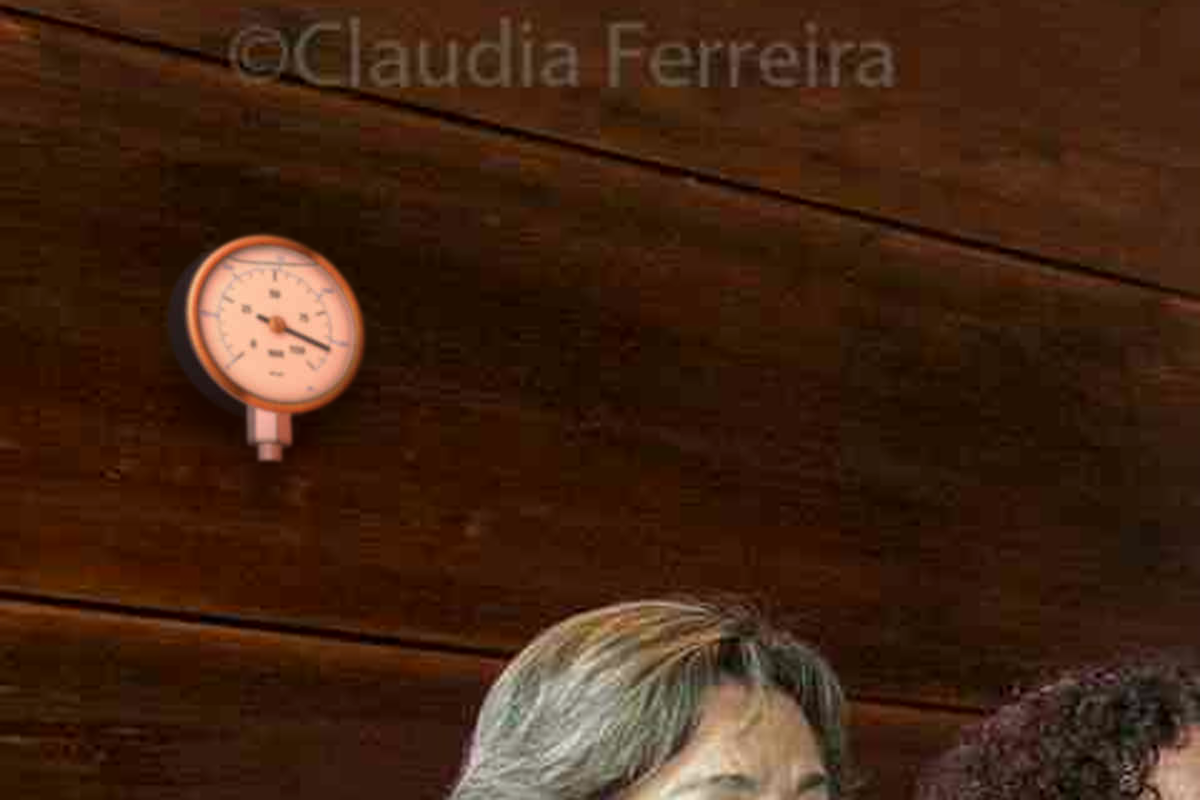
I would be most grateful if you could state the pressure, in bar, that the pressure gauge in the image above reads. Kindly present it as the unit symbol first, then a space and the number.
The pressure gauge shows bar 90
